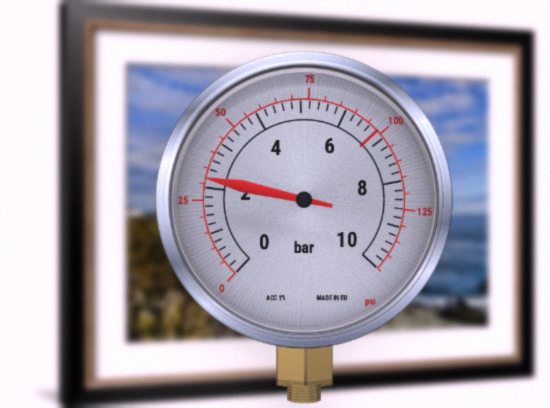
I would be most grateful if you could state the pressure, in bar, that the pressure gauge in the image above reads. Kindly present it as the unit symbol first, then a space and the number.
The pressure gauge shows bar 2.2
